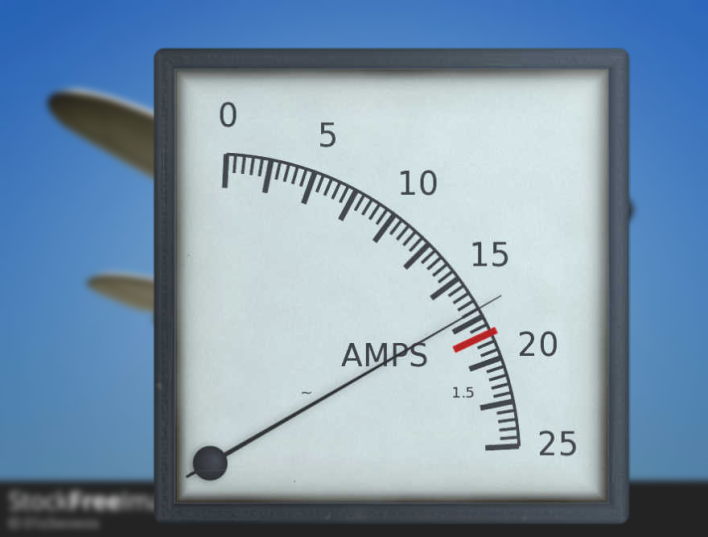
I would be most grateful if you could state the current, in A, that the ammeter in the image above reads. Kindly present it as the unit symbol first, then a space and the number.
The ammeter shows A 17
